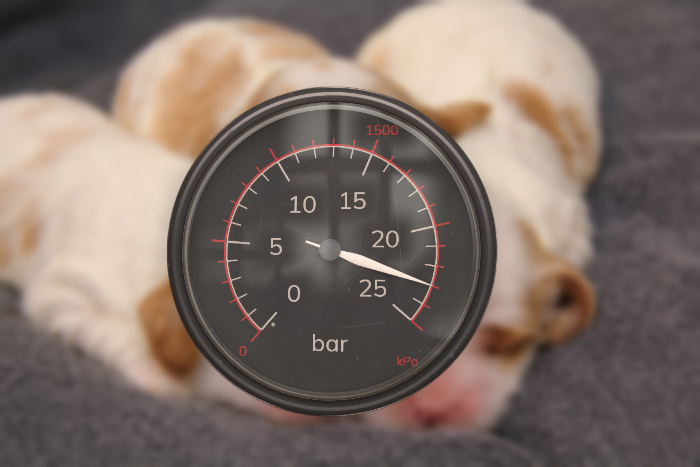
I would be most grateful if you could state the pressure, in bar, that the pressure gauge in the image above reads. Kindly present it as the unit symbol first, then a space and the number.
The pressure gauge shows bar 23
